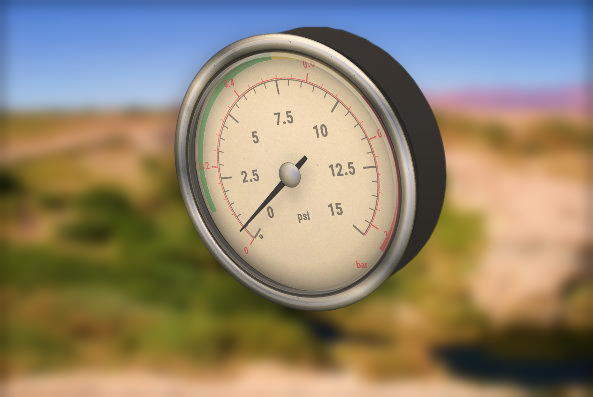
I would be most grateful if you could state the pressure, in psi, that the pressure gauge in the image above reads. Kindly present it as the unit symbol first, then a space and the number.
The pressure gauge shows psi 0.5
